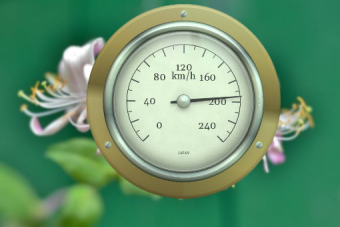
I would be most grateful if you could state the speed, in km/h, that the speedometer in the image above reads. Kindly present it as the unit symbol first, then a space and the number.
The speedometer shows km/h 195
